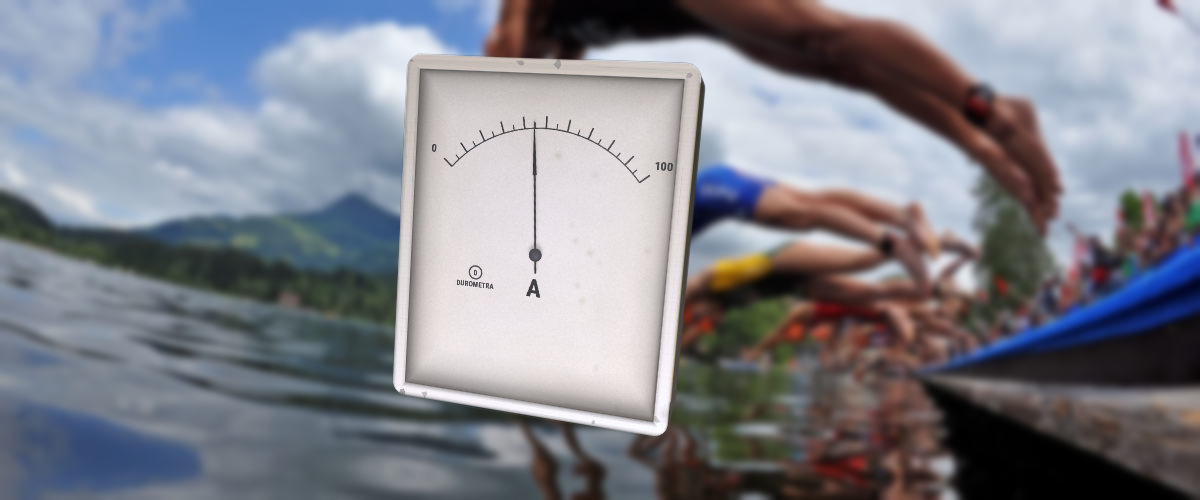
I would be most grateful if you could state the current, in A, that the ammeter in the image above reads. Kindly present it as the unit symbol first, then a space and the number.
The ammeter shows A 45
